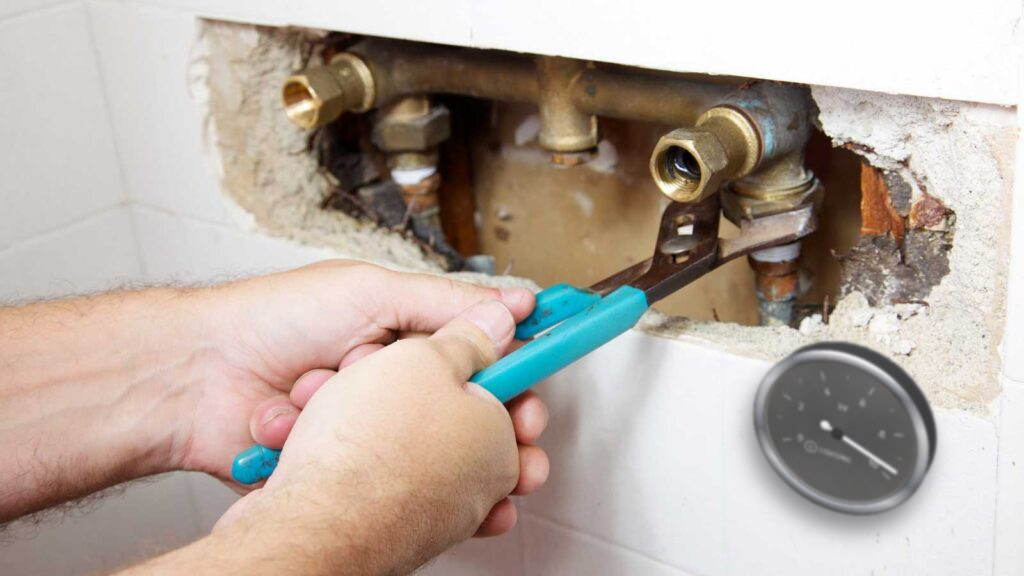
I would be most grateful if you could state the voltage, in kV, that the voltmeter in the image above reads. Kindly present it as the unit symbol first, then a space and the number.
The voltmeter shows kV 9.5
